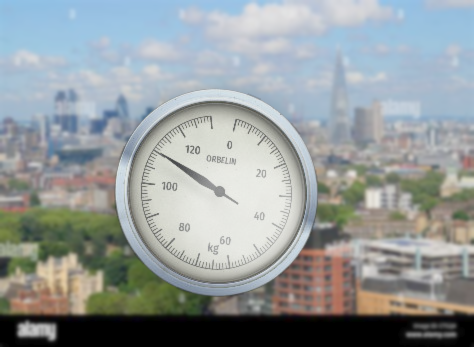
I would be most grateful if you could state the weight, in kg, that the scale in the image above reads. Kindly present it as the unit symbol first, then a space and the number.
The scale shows kg 110
